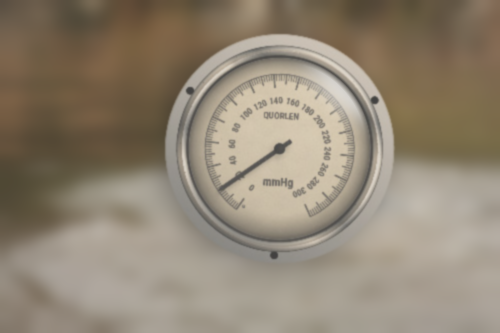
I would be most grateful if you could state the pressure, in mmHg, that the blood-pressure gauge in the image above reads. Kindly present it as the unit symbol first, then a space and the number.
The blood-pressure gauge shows mmHg 20
